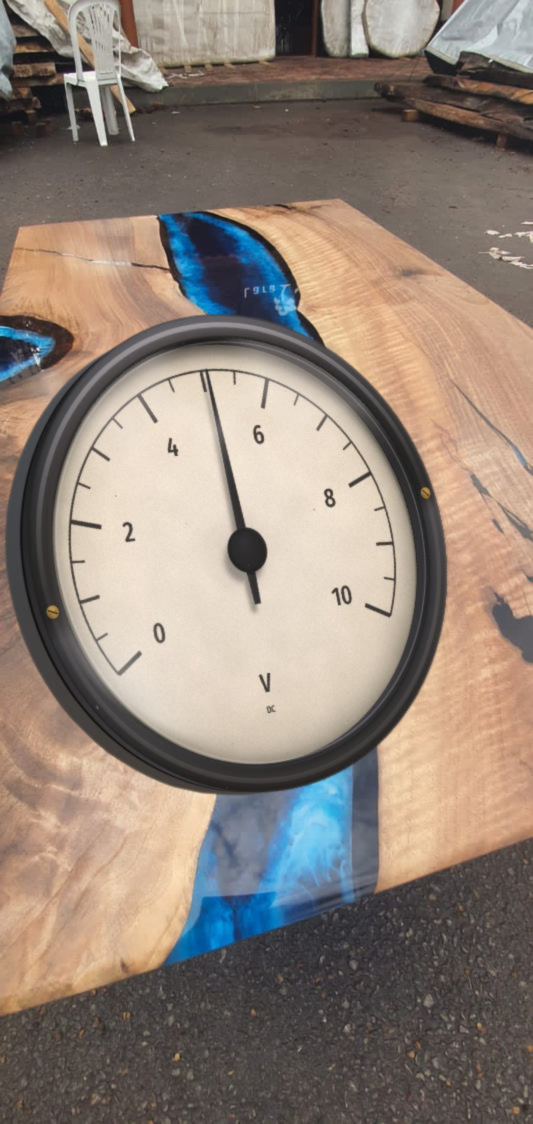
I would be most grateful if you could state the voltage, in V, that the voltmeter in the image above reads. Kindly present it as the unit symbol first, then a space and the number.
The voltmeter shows V 5
